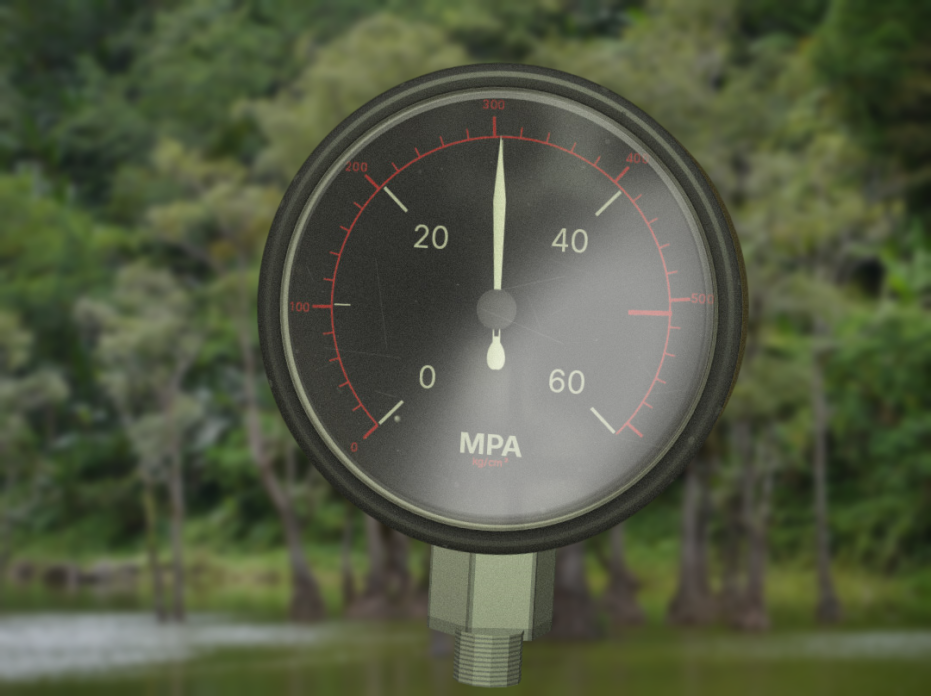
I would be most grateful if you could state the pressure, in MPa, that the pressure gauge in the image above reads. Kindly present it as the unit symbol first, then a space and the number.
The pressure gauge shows MPa 30
